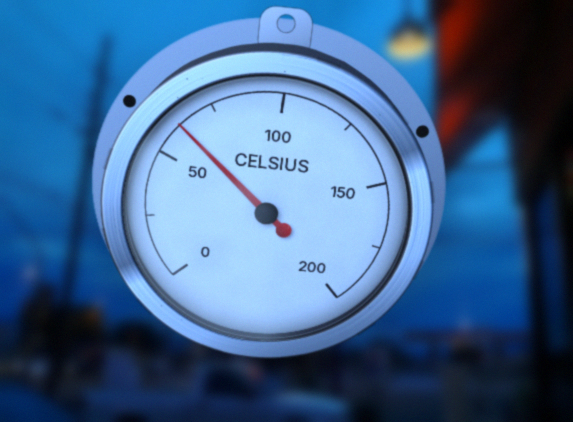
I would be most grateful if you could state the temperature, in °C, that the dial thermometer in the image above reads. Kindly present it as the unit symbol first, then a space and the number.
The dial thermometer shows °C 62.5
